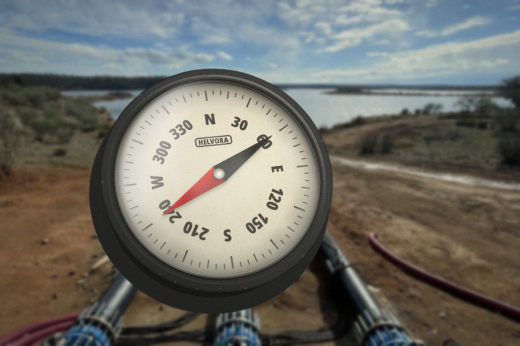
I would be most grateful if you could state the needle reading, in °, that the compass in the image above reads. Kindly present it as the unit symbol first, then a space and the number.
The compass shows ° 240
